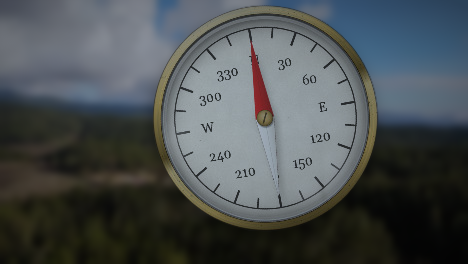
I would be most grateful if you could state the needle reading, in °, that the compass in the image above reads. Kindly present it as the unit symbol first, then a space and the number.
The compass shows ° 0
